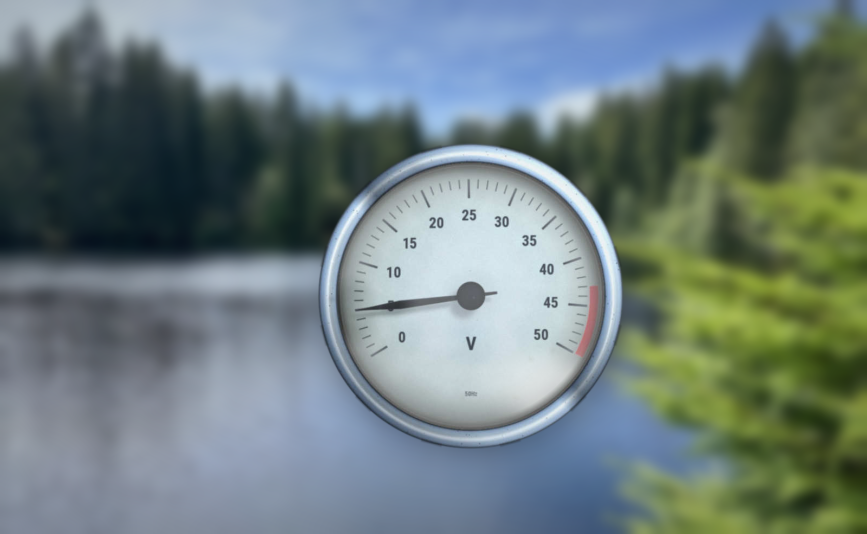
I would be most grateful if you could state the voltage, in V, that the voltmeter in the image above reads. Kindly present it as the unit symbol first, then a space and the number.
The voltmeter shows V 5
